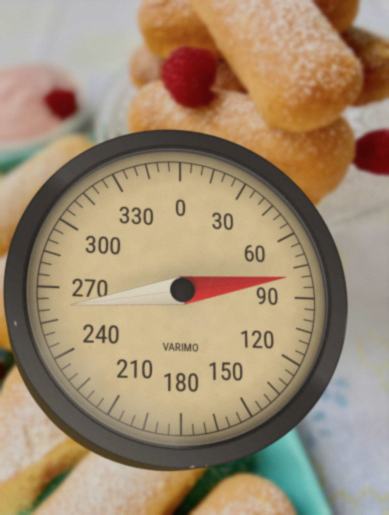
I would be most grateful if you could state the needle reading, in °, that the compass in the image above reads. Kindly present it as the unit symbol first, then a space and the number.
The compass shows ° 80
